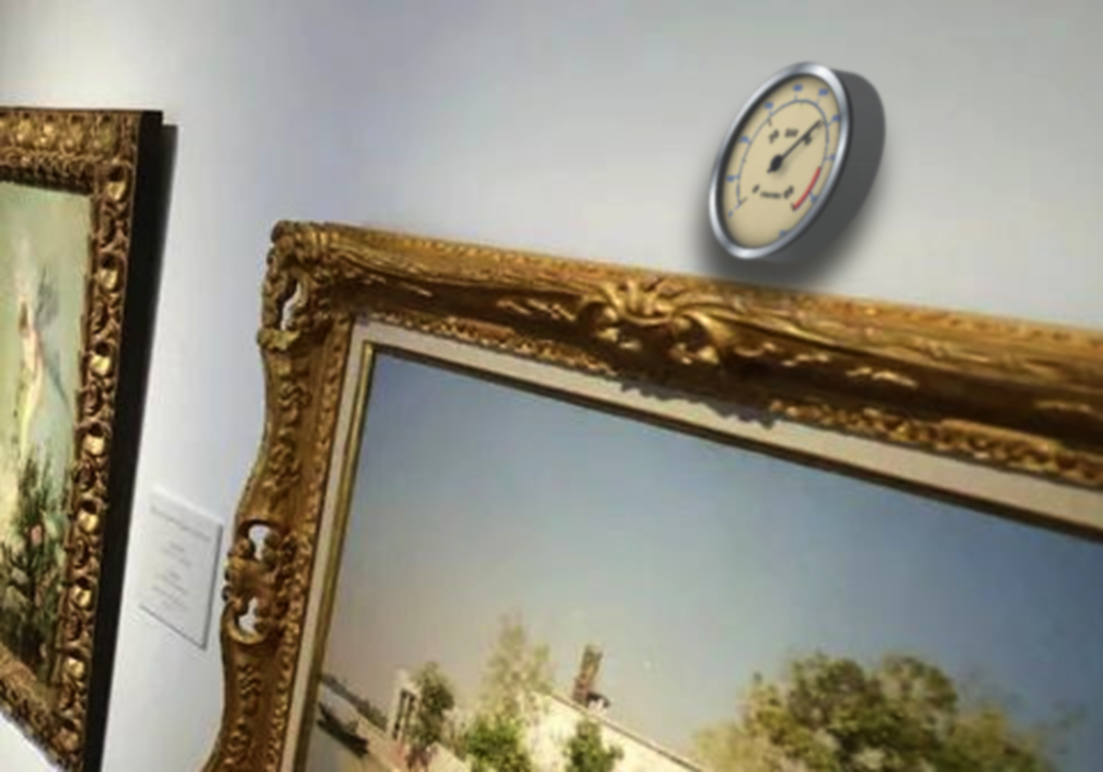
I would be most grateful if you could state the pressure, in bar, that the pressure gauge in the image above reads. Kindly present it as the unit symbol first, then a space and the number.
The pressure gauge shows bar 40
